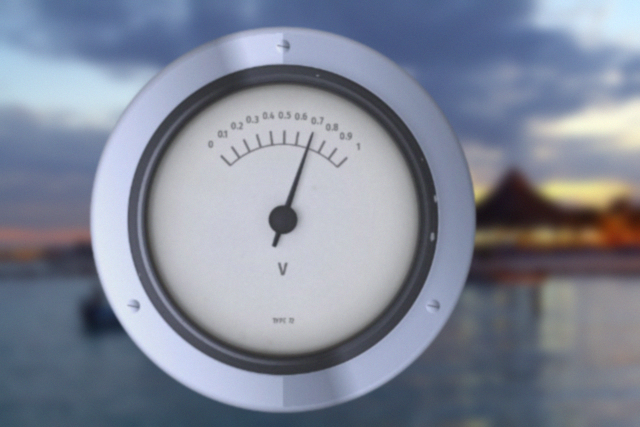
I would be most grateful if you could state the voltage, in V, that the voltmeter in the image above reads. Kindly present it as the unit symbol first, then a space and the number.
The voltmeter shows V 0.7
